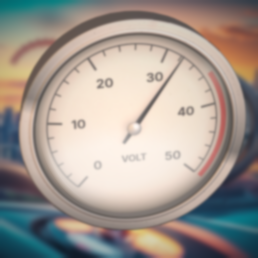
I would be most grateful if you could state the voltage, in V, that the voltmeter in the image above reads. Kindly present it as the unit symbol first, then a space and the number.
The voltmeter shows V 32
